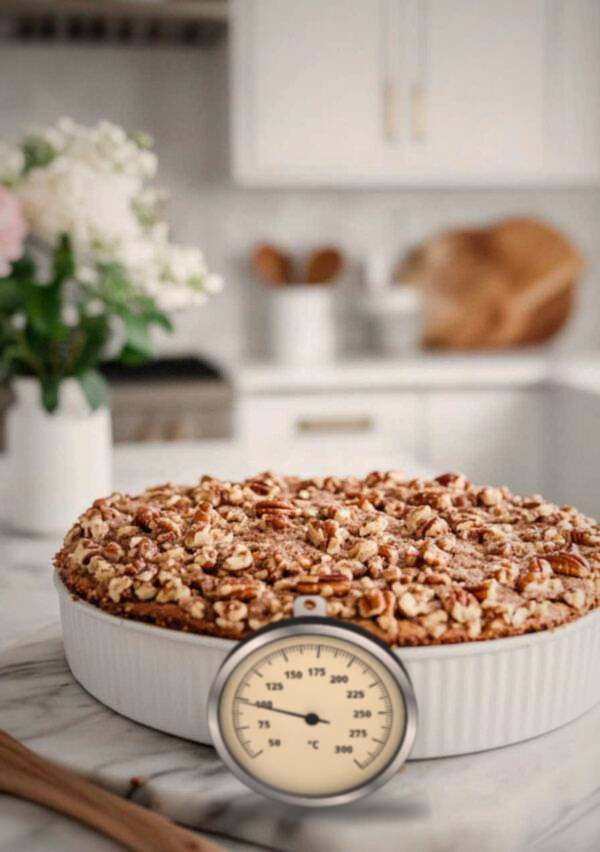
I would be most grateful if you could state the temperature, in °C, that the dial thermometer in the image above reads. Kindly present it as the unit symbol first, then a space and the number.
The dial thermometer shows °C 100
